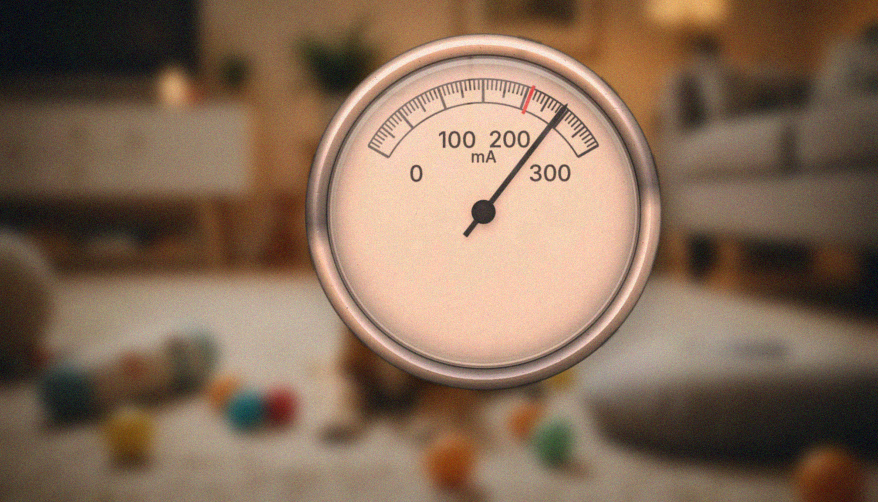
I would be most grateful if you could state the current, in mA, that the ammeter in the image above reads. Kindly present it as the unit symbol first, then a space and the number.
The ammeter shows mA 245
